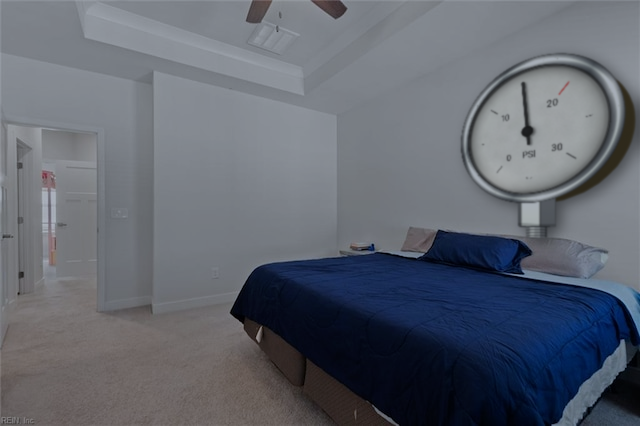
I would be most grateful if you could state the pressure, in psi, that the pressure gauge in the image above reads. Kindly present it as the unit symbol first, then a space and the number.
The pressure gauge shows psi 15
